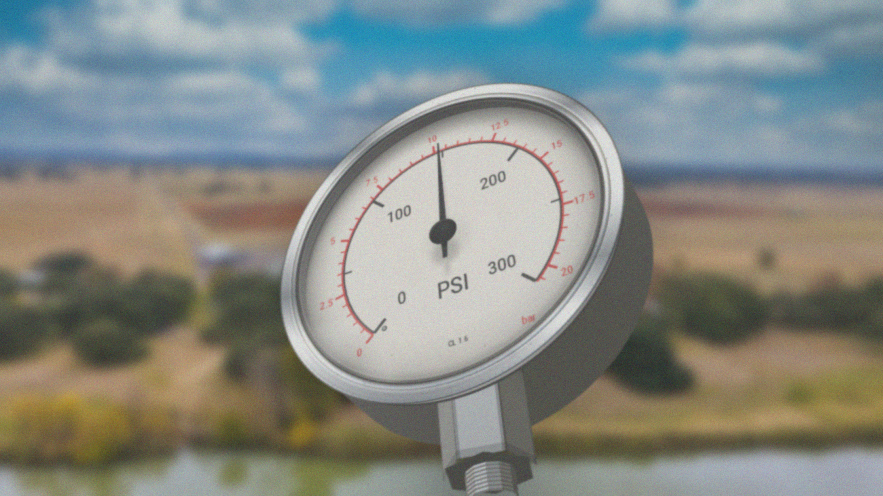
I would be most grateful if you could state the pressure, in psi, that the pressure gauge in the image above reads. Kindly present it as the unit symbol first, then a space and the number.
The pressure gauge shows psi 150
